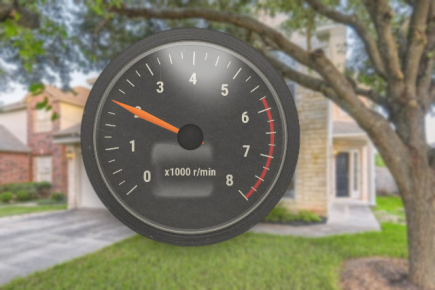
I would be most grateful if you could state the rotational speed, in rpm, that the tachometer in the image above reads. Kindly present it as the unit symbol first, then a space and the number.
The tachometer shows rpm 2000
